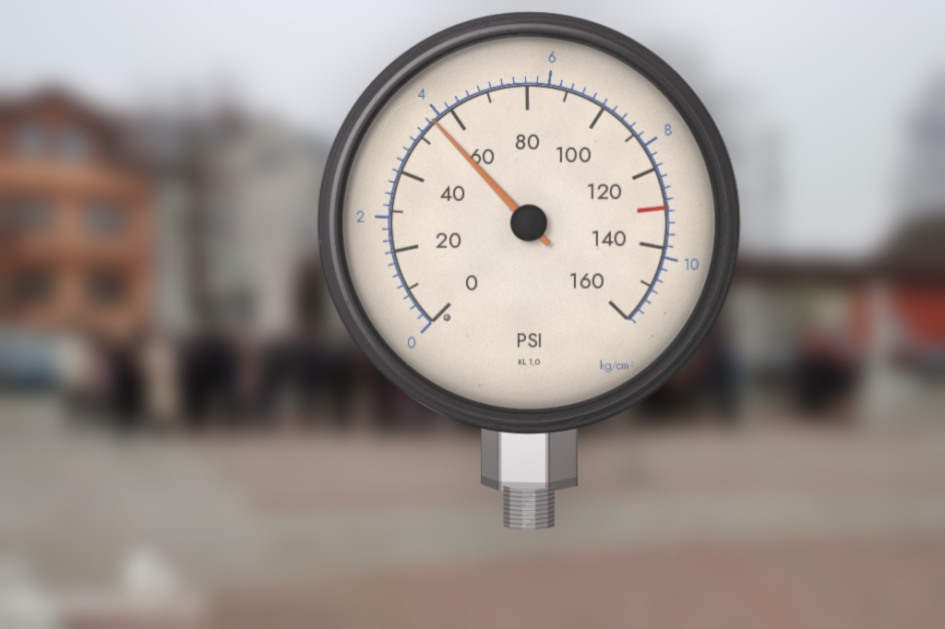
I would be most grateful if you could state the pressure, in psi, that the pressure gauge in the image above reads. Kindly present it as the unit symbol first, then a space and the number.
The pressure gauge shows psi 55
